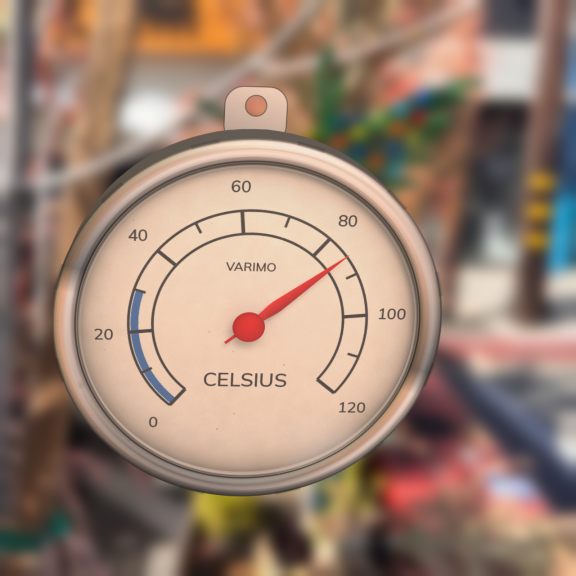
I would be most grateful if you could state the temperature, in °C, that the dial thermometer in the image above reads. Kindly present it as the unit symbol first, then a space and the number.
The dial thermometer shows °C 85
